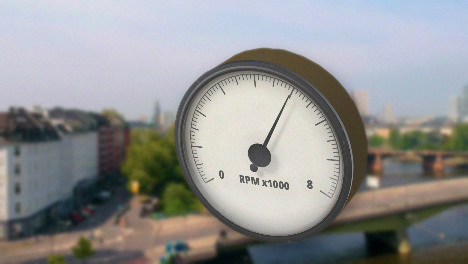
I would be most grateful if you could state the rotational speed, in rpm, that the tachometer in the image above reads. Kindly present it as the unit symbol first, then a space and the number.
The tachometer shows rpm 5000
